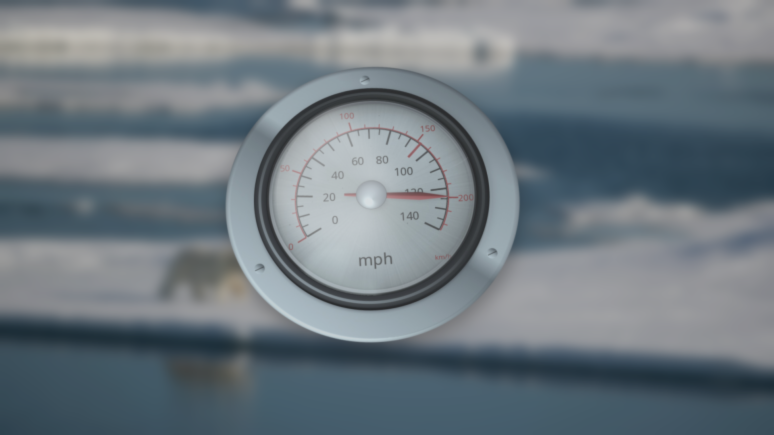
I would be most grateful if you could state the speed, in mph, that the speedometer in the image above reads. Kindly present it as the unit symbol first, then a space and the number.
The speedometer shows mph 125
